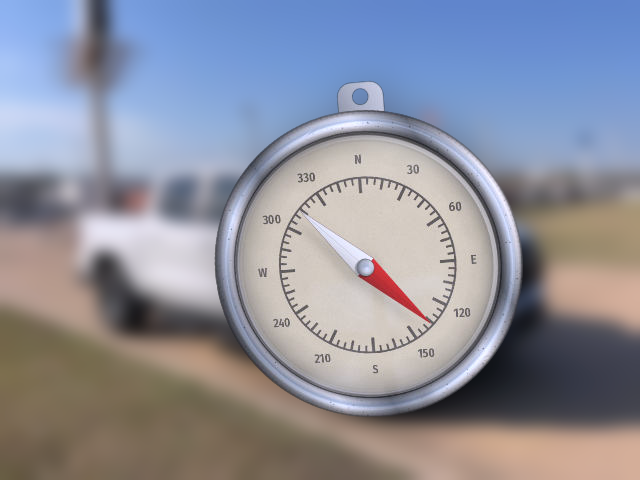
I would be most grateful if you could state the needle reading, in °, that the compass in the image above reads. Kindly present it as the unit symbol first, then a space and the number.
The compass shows ° 135
